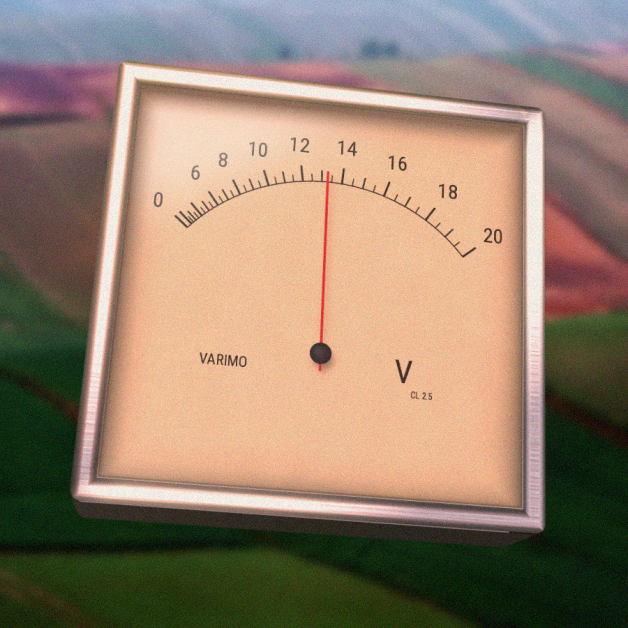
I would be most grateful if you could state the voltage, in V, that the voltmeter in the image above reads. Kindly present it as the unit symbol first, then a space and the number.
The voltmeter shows V 13.25
